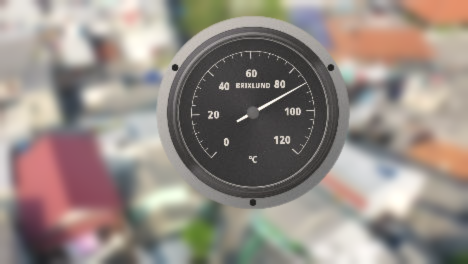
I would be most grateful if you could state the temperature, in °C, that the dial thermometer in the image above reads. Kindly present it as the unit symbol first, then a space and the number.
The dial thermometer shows °C 88
